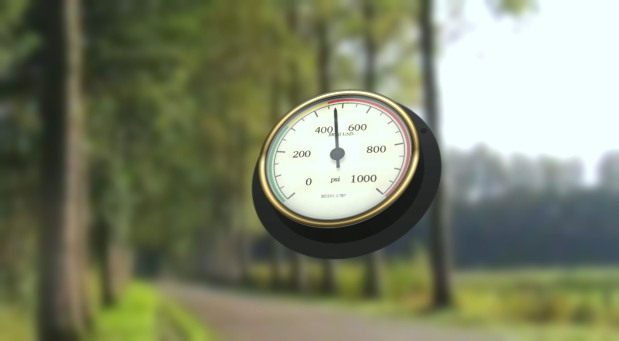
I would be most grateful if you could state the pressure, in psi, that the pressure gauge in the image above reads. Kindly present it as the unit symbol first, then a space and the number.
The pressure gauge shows psi 475
